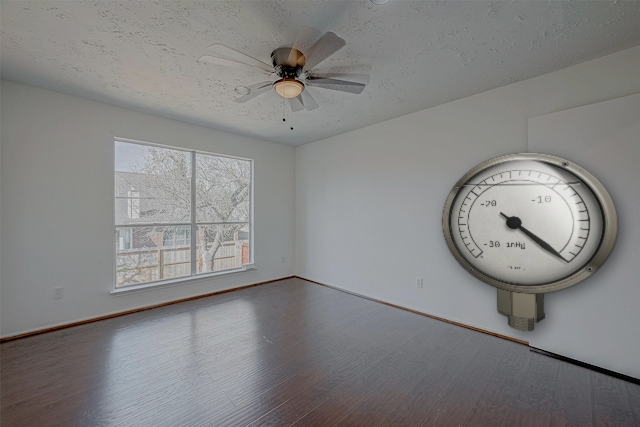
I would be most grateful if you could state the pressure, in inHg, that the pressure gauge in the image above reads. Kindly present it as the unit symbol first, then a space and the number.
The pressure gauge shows inHg 0
